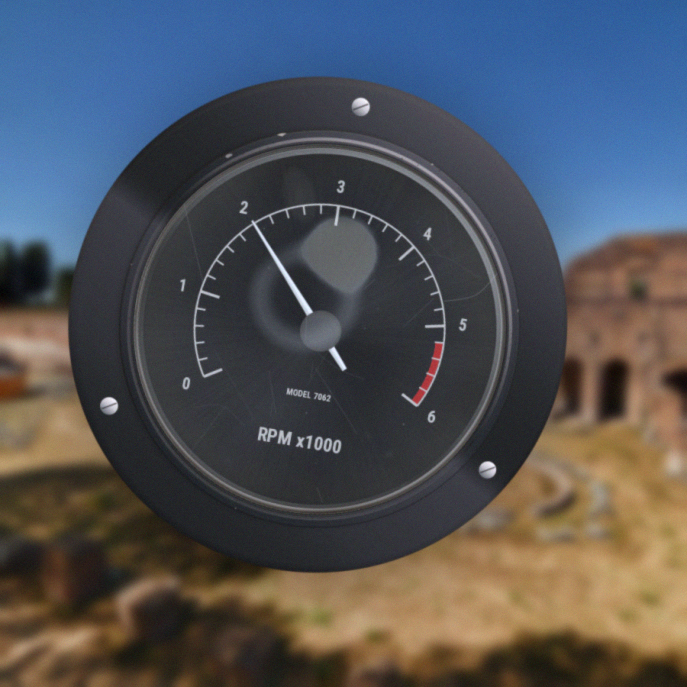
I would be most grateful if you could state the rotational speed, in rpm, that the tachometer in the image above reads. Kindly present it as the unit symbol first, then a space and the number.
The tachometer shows rpm 2000
